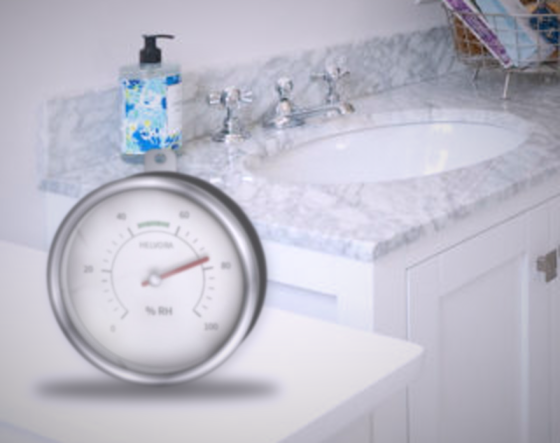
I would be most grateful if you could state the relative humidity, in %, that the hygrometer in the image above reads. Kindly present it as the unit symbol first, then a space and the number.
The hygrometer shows % 76
